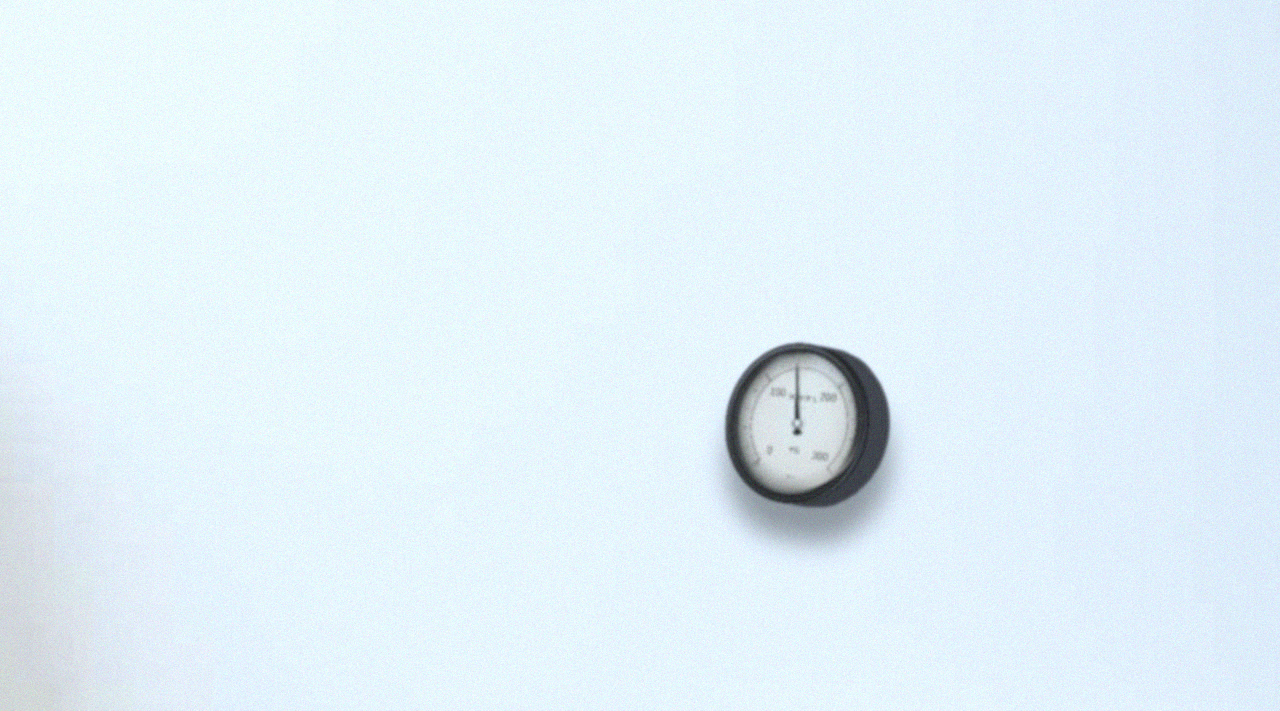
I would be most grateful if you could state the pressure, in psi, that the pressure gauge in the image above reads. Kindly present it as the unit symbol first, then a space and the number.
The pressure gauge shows psi 140
